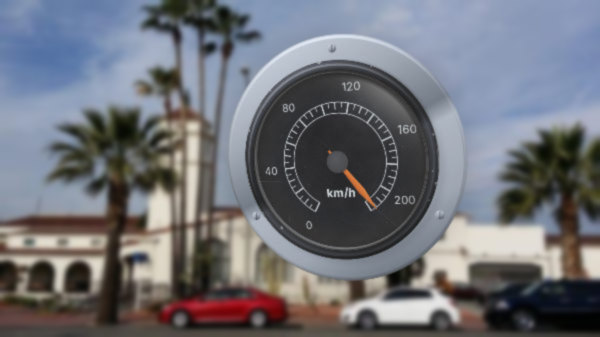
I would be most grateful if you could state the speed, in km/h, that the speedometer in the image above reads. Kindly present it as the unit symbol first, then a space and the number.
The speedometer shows km/h 215
